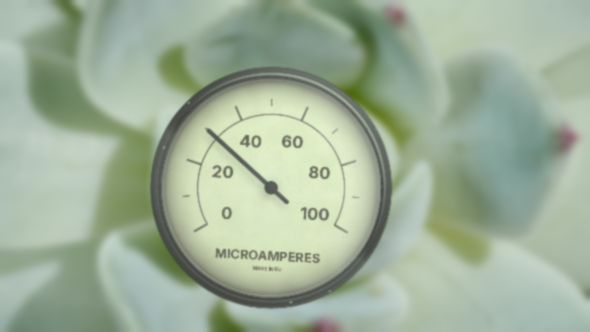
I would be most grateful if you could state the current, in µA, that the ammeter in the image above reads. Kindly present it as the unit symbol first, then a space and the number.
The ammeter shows µA 30
